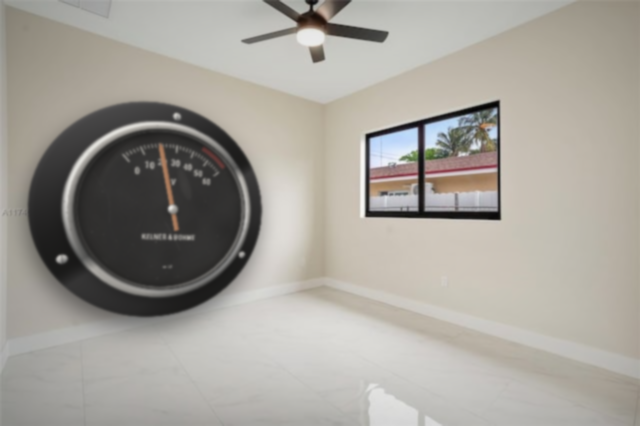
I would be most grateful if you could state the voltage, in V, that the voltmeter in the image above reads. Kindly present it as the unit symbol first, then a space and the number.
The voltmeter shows V 20
